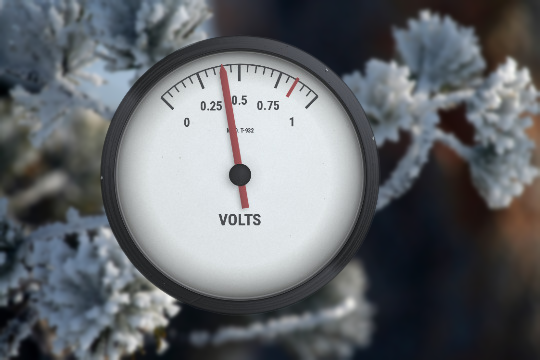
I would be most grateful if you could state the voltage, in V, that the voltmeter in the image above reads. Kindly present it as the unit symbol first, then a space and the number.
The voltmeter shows V 0.4
